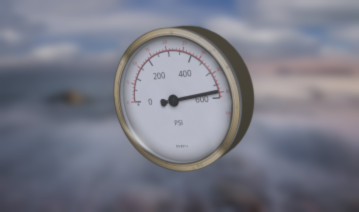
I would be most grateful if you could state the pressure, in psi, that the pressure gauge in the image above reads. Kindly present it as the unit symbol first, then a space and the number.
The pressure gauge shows psi 575
